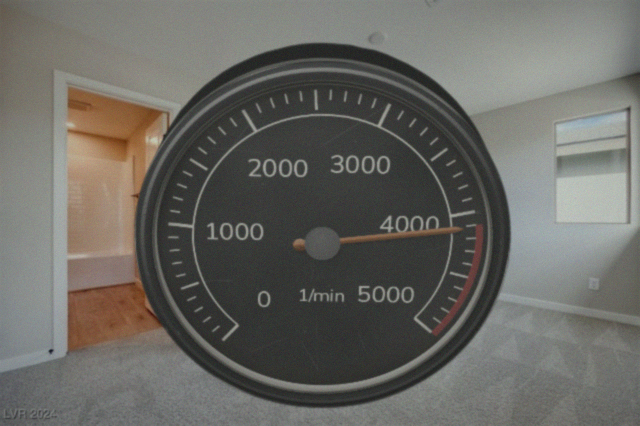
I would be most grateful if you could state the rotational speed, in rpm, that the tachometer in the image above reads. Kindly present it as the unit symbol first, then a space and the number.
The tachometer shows rpm 4100
